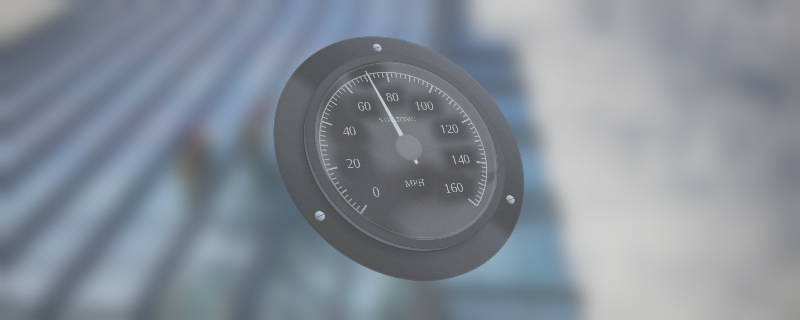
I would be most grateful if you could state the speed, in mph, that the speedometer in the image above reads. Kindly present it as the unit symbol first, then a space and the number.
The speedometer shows mph 70
